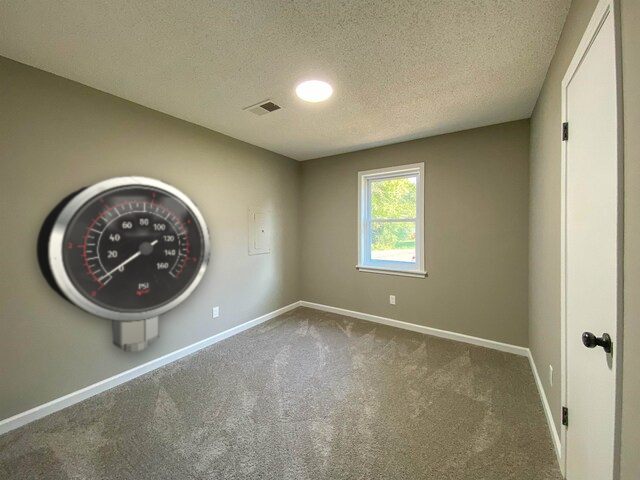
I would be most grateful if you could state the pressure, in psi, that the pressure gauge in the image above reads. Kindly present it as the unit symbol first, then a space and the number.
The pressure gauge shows psi 5
